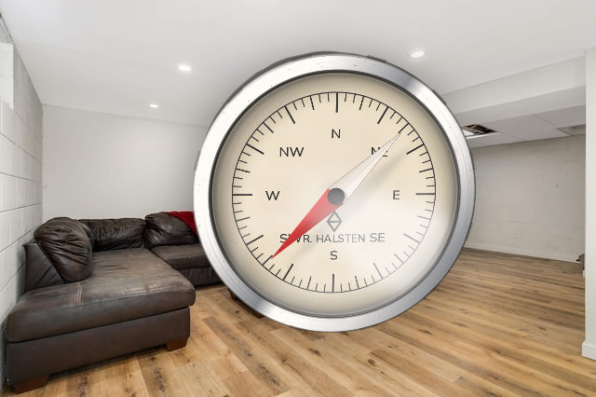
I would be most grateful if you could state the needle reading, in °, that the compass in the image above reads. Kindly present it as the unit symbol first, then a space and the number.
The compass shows ° 225
